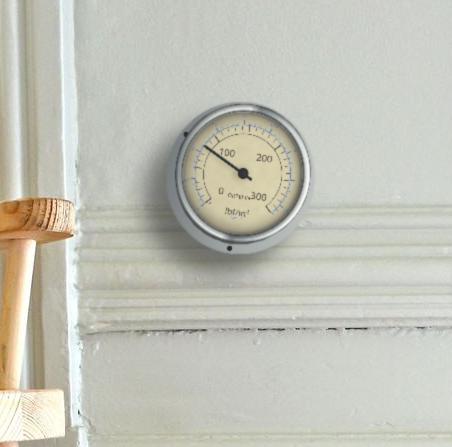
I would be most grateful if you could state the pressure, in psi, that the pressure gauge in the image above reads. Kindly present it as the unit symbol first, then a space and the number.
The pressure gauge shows psi 80
